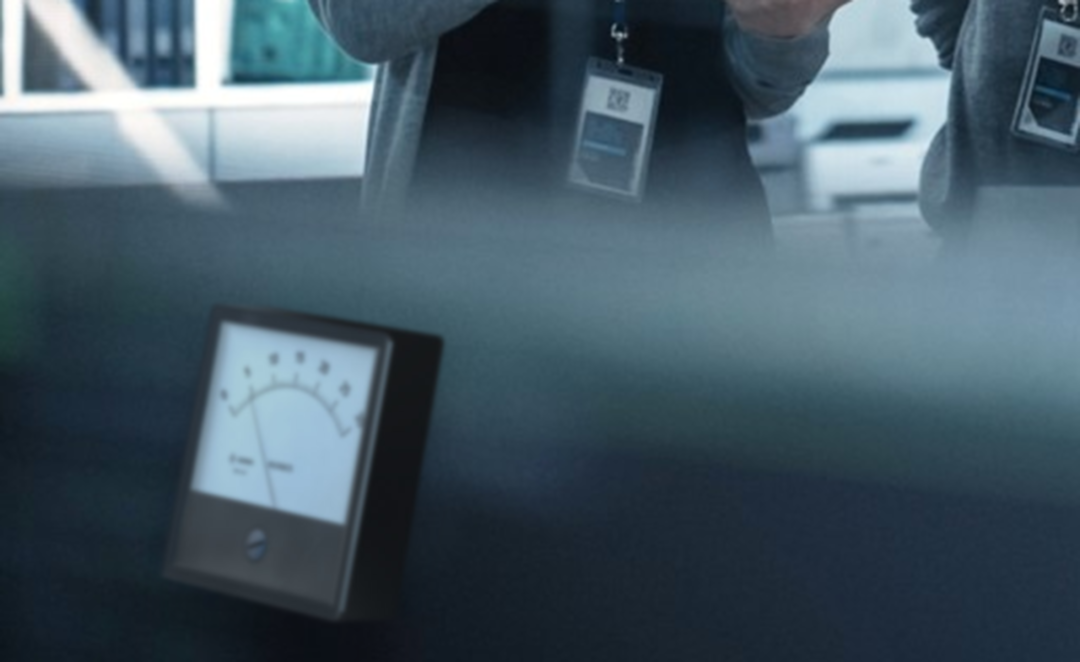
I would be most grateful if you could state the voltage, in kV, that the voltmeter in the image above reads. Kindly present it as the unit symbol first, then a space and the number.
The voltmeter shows kV 5
